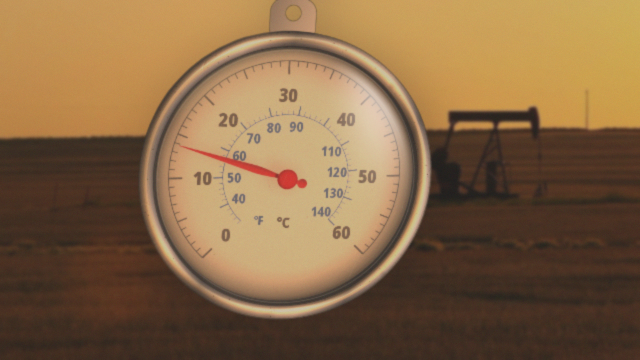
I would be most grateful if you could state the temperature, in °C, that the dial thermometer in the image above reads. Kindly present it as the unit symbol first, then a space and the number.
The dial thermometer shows °C 14
